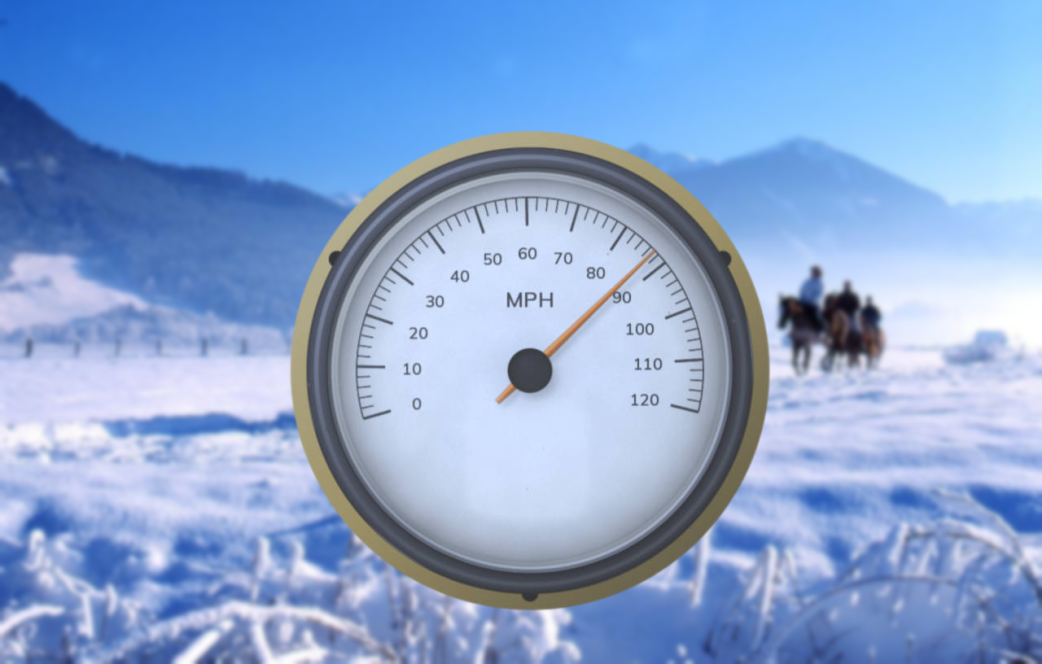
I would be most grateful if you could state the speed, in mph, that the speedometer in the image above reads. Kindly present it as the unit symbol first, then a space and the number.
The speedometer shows mph 87
